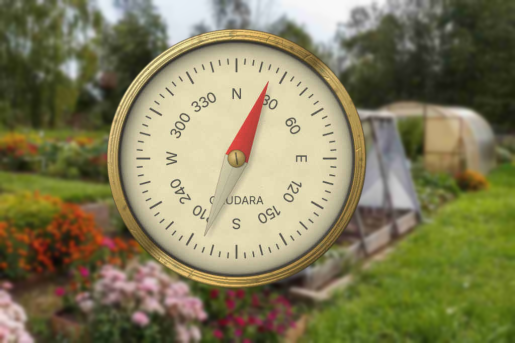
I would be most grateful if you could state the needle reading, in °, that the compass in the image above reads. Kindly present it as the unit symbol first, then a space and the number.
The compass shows ° 22.5
